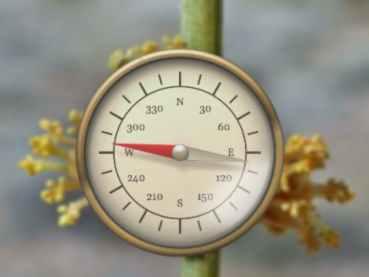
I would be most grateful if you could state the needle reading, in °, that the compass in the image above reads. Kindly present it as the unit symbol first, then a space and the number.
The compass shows ° 277.5
